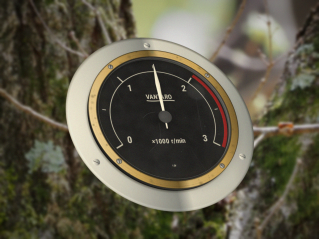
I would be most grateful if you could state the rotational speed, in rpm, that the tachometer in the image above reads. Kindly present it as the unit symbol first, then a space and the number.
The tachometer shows rpm 1500
